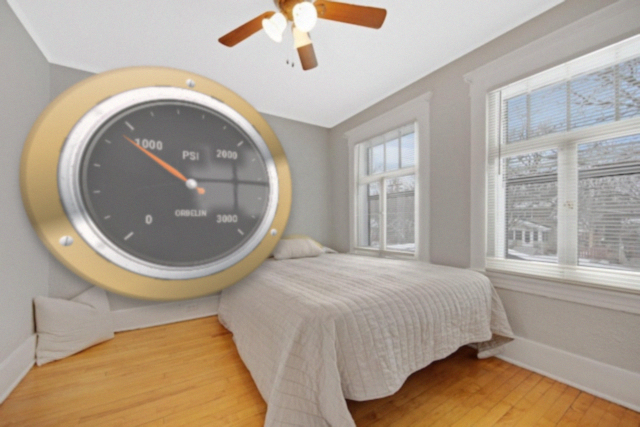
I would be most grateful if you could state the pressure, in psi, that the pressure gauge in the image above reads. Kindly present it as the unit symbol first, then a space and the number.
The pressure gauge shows psi 900
